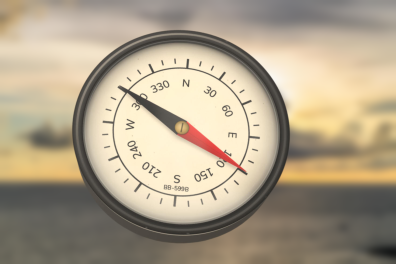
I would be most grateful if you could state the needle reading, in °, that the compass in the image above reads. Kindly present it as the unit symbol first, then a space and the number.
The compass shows ° 120
